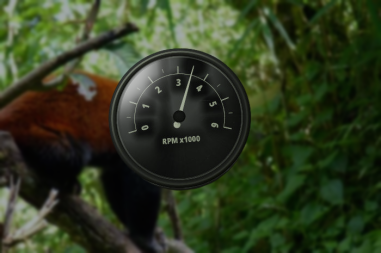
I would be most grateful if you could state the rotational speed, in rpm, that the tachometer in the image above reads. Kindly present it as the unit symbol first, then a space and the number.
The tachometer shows rpm 3500
